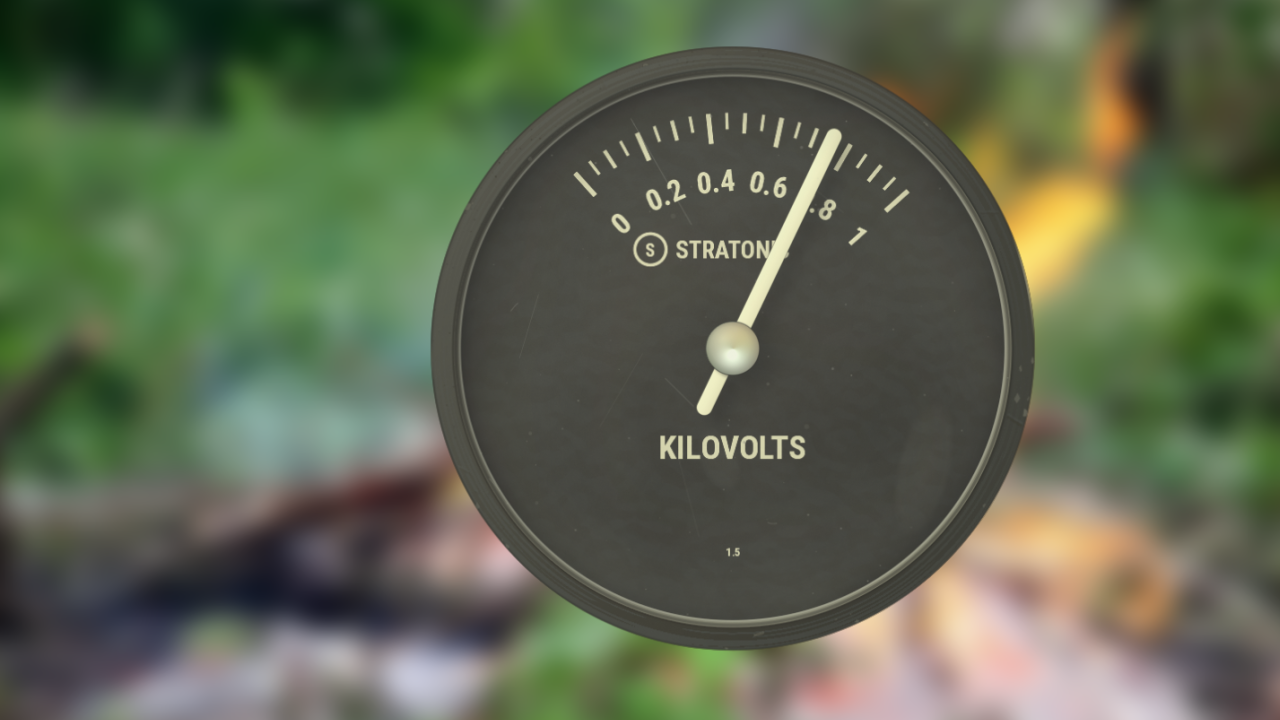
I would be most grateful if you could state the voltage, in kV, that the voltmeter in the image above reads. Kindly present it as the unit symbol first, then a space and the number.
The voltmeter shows kV 0.75
